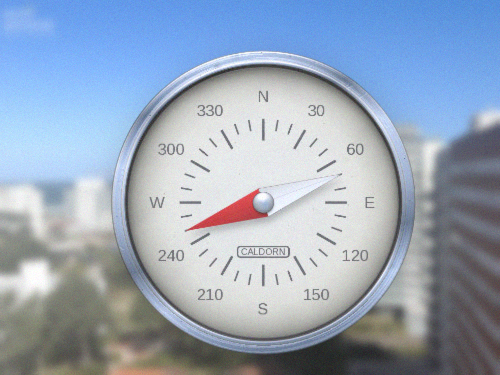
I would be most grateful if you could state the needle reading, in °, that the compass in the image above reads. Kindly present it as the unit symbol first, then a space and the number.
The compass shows ° 250
